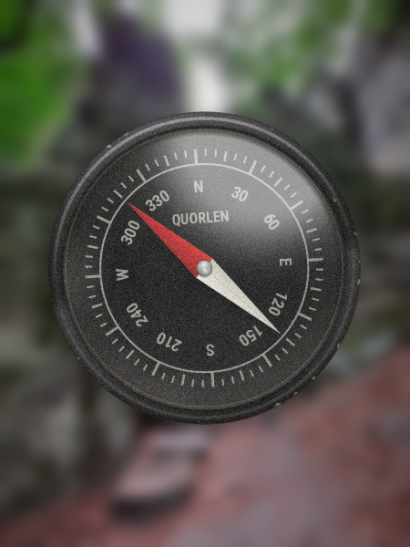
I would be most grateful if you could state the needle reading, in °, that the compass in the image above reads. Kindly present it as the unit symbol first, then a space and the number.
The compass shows ° 315
